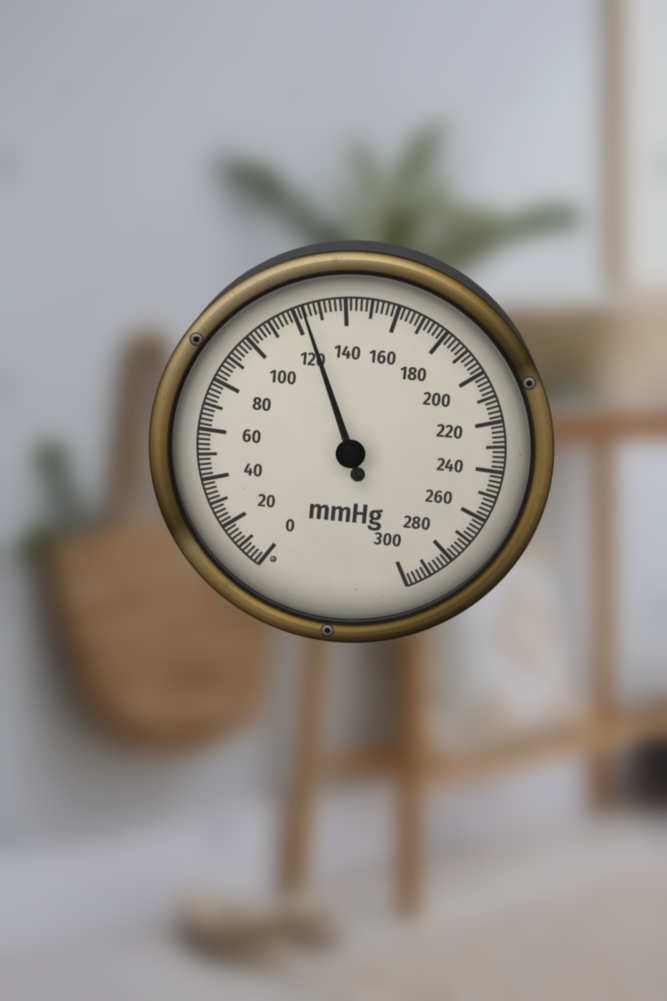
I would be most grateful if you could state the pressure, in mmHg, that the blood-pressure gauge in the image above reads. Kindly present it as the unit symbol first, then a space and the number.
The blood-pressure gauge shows mmHg 124
